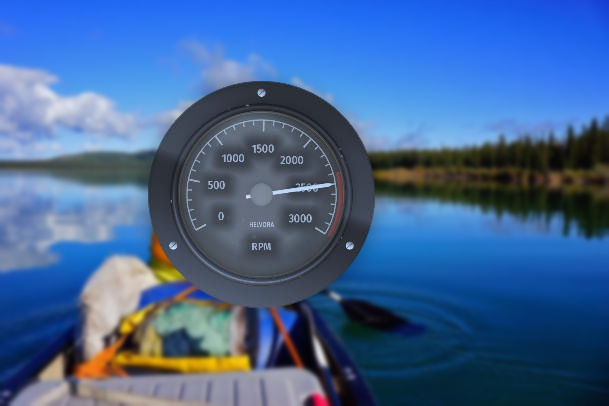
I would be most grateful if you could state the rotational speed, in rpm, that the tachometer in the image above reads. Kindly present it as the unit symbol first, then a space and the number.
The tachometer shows rpm 2500
